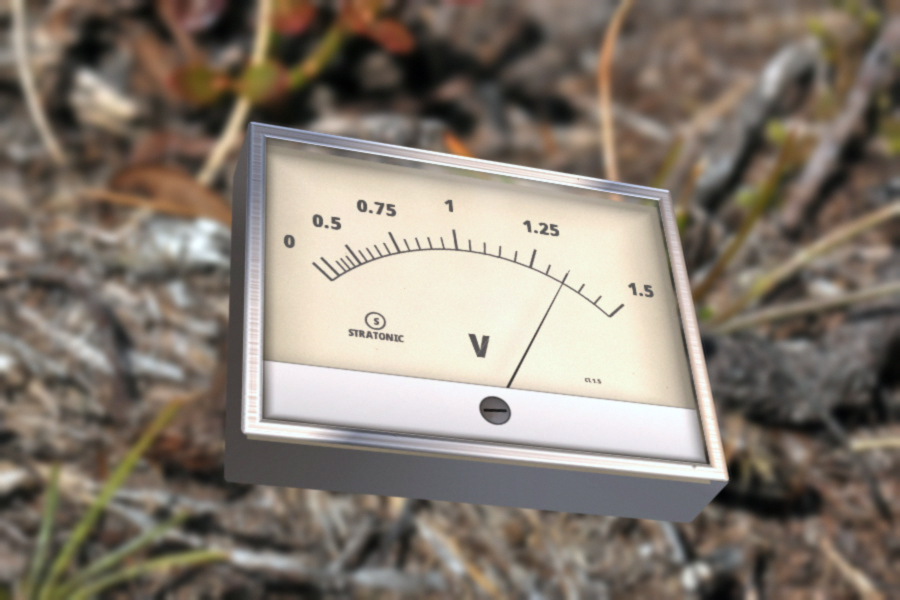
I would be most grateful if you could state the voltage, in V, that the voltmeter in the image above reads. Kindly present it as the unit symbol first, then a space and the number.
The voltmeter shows V 1.35
